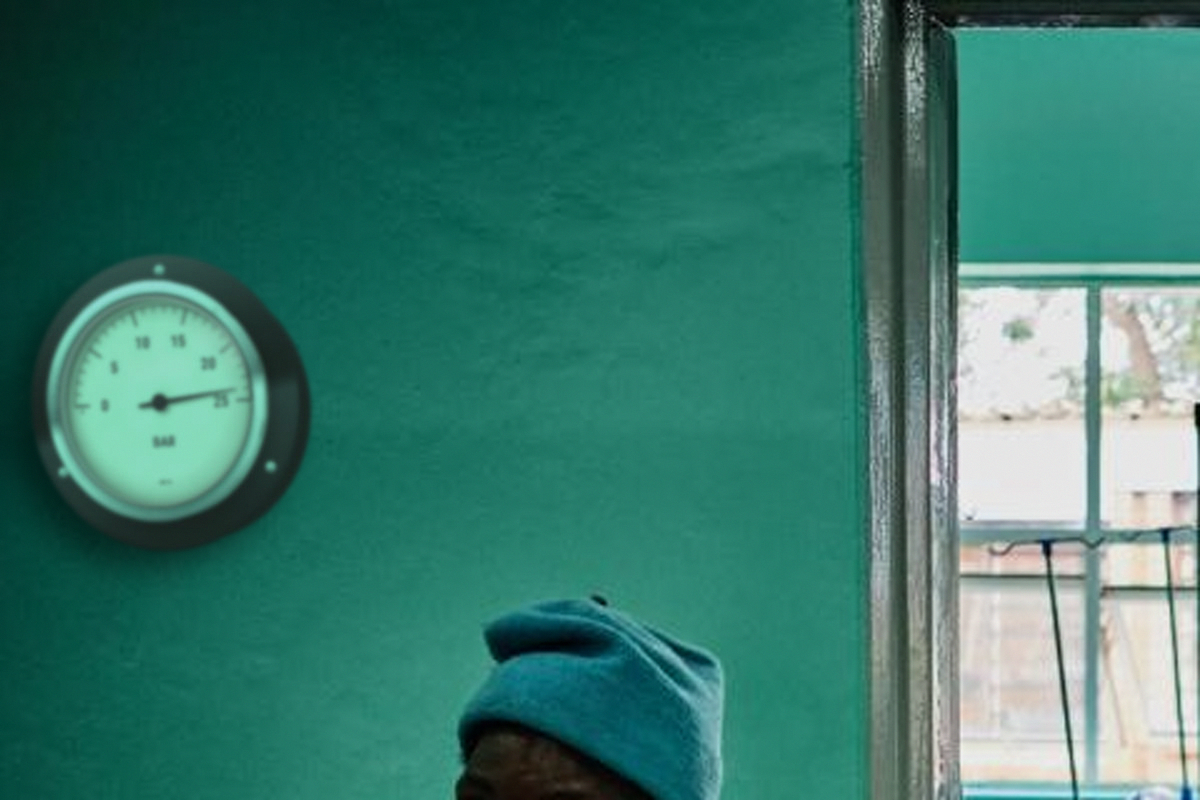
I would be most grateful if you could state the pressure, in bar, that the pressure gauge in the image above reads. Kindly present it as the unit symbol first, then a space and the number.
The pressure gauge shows bar 24
